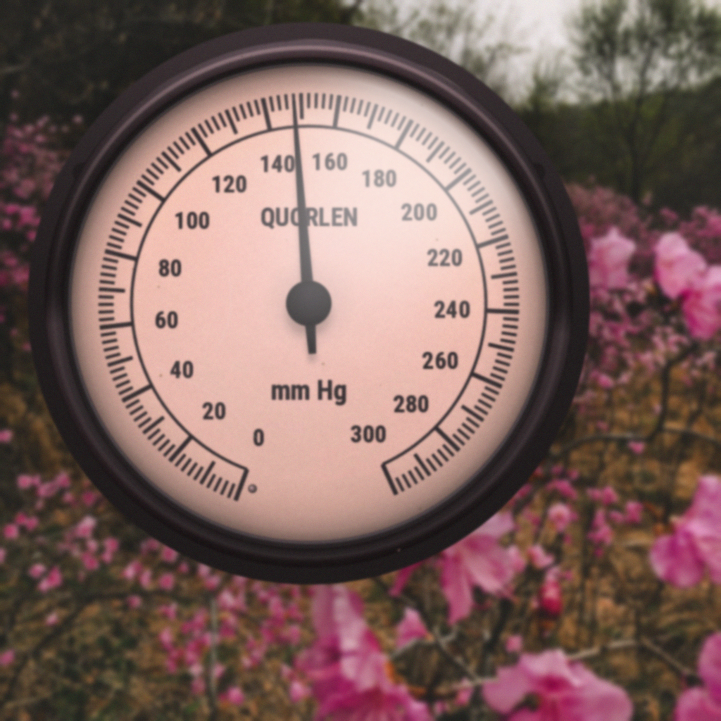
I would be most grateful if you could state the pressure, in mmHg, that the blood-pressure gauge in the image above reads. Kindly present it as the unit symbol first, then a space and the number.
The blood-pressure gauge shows mmHg 148
